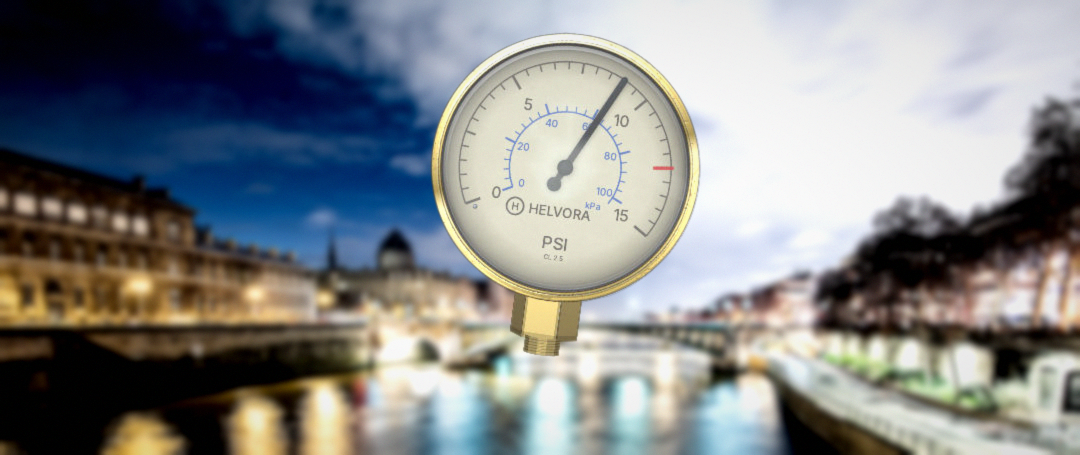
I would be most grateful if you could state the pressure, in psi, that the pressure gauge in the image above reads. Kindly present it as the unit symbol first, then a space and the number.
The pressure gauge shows psi 9
